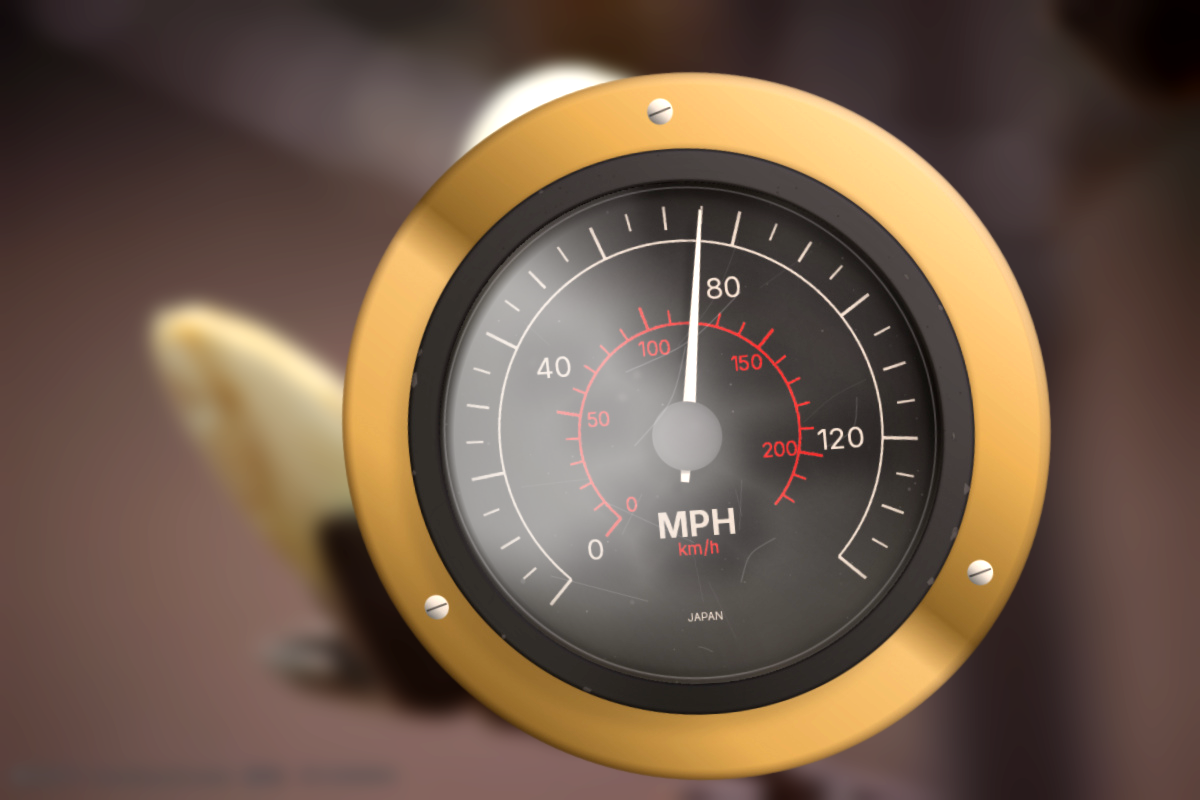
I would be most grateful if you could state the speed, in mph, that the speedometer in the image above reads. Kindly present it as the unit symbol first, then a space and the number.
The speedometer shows mph 75
